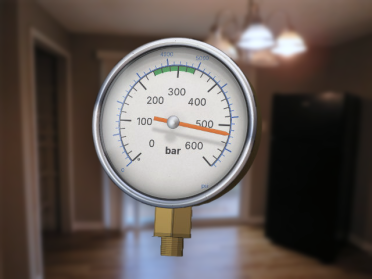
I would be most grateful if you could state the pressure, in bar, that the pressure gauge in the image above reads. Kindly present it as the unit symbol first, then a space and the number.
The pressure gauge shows bar 520
